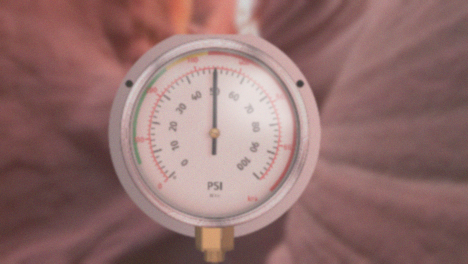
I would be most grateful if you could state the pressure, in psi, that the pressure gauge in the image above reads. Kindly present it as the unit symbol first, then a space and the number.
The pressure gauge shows psi 50
